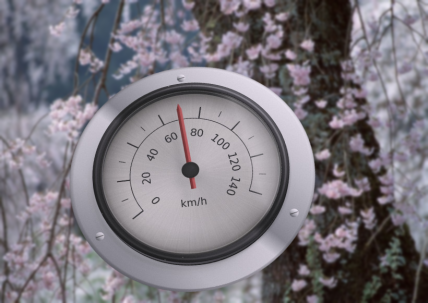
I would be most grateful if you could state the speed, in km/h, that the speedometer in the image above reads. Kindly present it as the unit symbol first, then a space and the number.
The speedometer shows km/h 70
